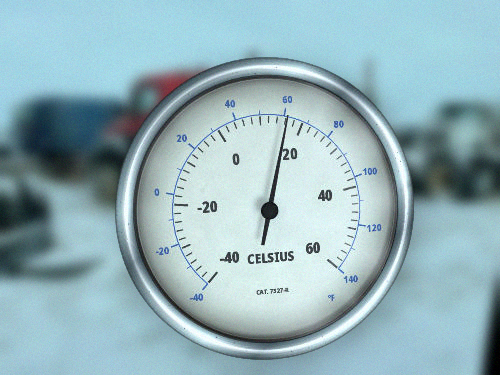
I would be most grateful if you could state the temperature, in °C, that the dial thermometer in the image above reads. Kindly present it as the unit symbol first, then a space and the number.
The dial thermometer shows °C 16
